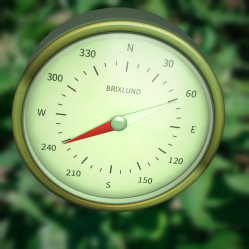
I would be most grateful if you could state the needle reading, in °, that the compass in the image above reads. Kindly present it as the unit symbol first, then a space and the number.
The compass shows ° 240
